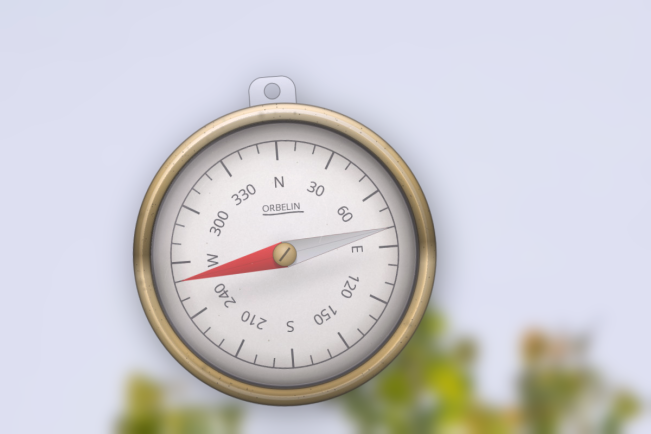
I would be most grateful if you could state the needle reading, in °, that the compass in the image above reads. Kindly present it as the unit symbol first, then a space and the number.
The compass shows ° 260
